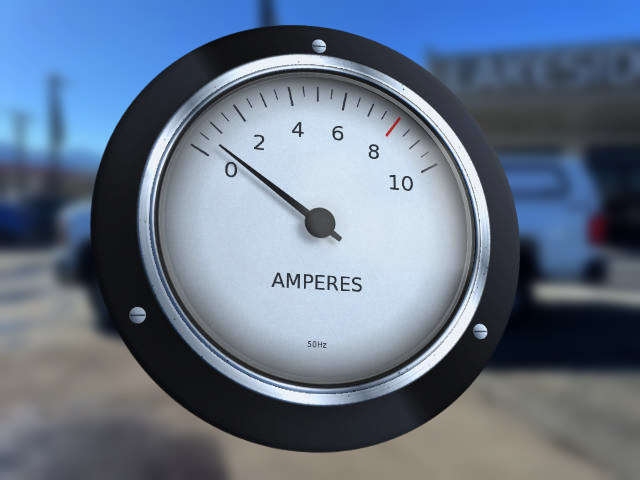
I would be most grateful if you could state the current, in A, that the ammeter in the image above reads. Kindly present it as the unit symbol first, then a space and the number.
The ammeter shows A 0.5
